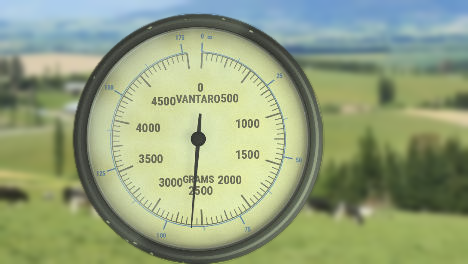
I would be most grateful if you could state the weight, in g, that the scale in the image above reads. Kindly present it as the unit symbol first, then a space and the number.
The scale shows g 2600
